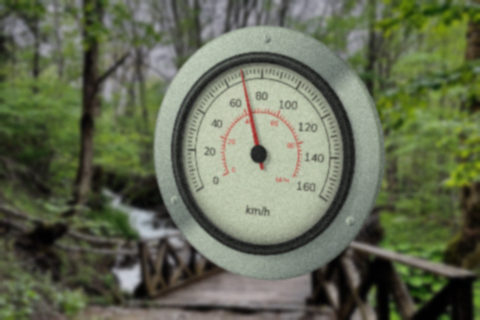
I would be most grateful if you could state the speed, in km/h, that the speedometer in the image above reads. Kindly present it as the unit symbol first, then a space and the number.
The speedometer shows km/h 70
